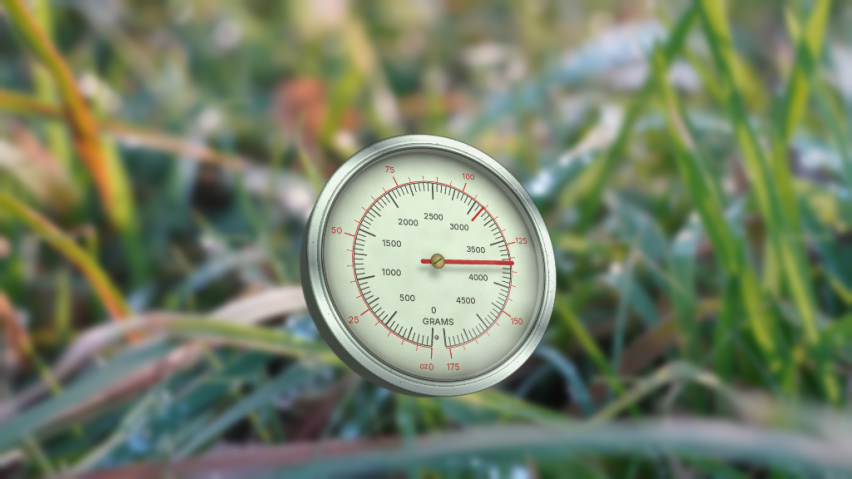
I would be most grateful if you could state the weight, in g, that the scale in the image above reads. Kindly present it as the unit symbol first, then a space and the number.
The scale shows g 3750
